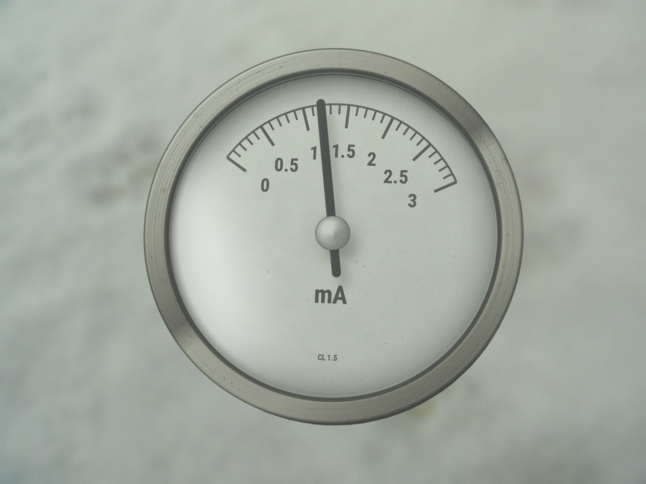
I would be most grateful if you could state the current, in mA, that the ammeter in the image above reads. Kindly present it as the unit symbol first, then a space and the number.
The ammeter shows mA 1.2
